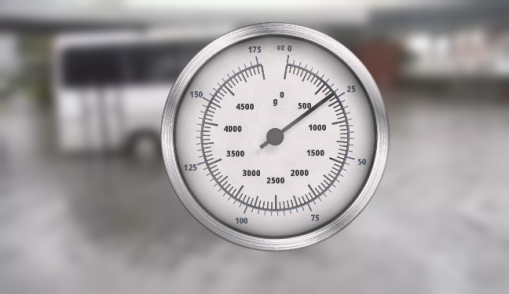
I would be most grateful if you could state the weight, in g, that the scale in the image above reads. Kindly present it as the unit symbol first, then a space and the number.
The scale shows g 650
